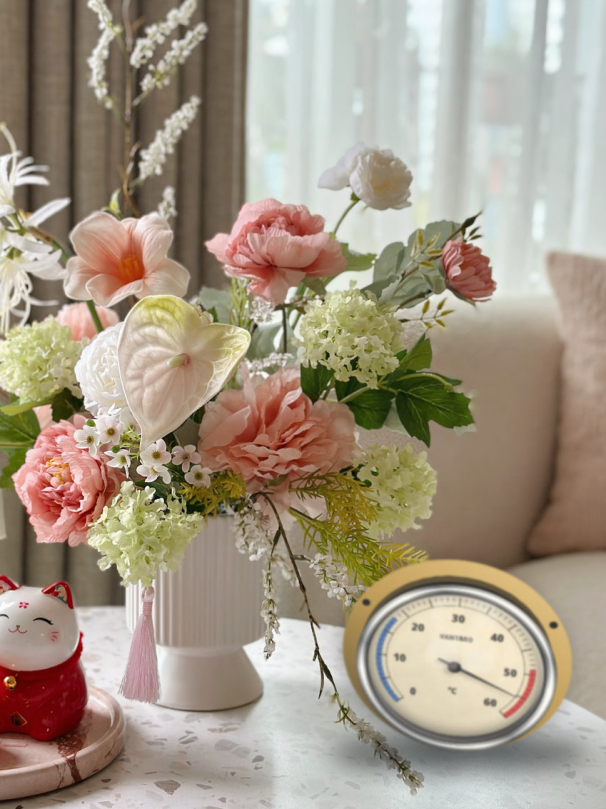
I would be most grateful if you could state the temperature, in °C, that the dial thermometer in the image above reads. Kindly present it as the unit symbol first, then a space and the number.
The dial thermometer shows °C 55
